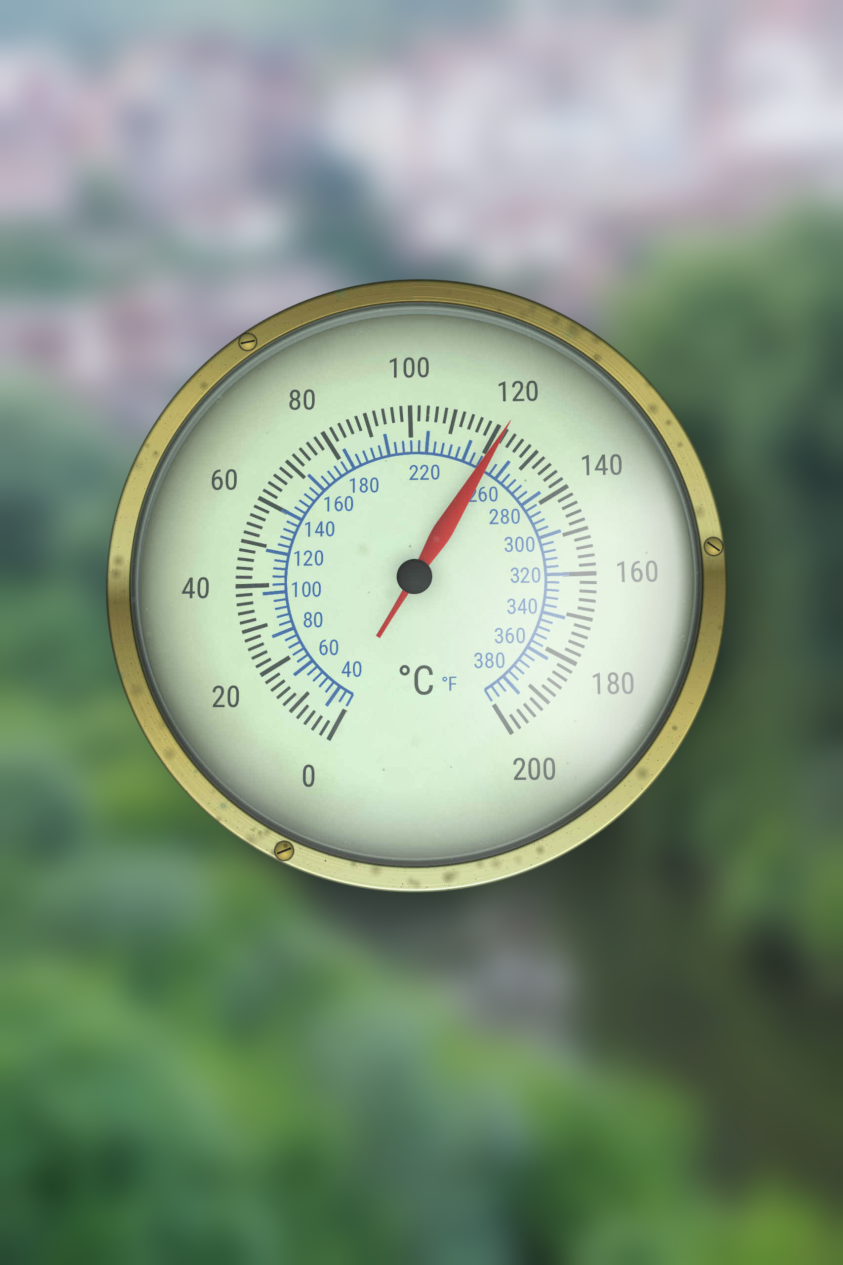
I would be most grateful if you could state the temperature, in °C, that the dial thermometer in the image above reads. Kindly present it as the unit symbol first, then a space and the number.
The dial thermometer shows °C 122
